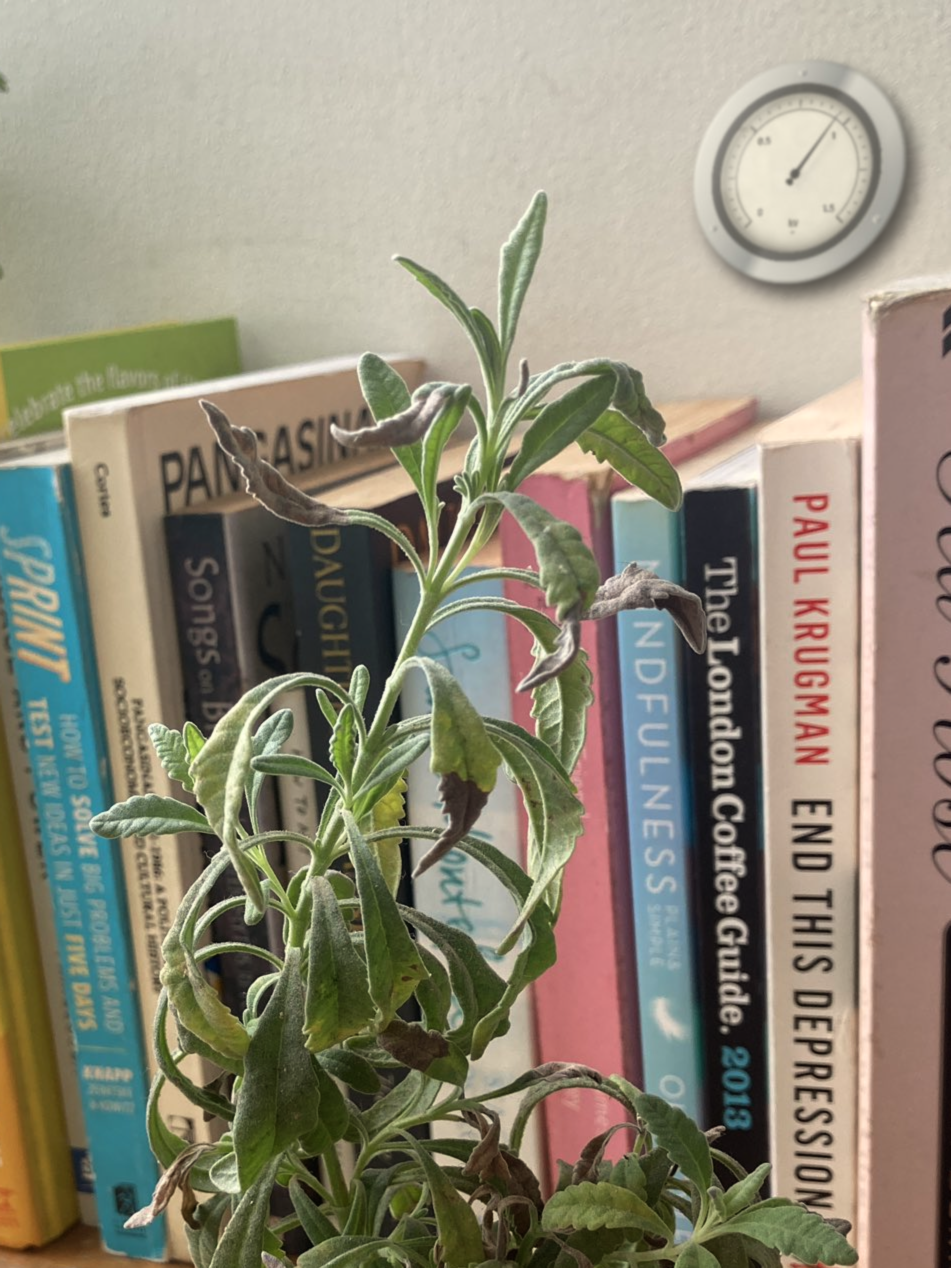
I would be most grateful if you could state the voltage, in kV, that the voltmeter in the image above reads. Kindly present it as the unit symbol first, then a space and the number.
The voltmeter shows kV 0.95
